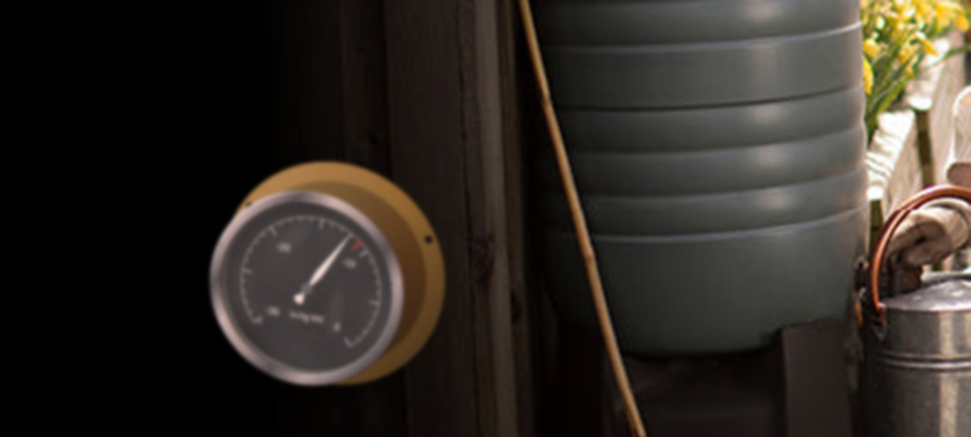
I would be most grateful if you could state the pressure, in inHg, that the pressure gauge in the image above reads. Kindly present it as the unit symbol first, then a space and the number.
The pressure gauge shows inHg -12
